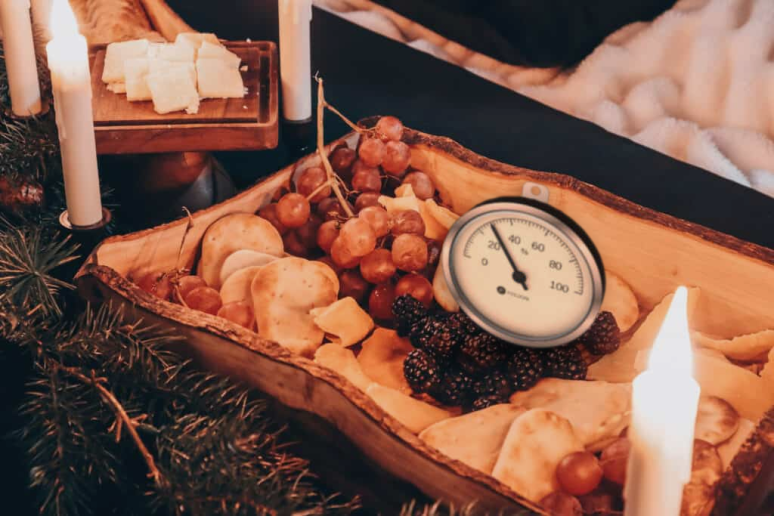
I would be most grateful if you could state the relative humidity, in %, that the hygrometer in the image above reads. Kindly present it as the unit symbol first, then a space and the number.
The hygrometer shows % 30
